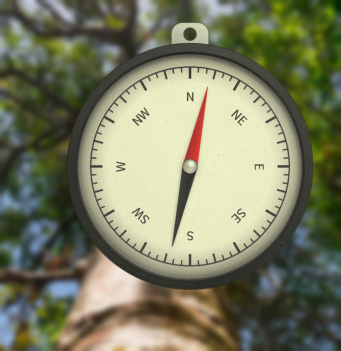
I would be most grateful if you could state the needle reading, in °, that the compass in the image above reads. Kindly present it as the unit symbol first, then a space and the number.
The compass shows ° 12.5
